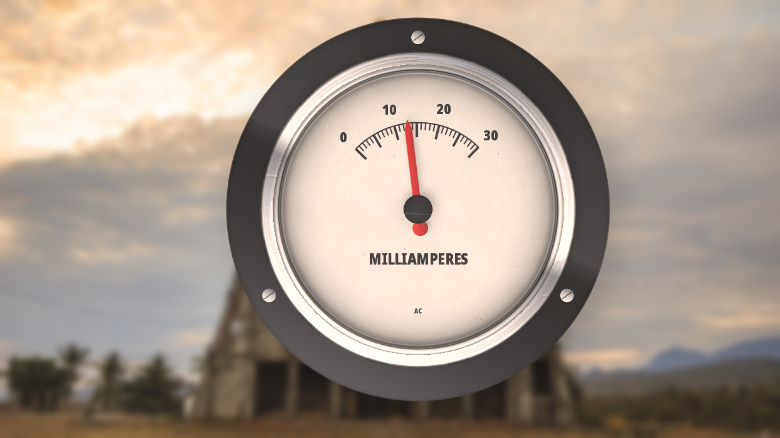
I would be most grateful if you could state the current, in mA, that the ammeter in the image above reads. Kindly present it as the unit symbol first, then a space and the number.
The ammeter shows mA 13
